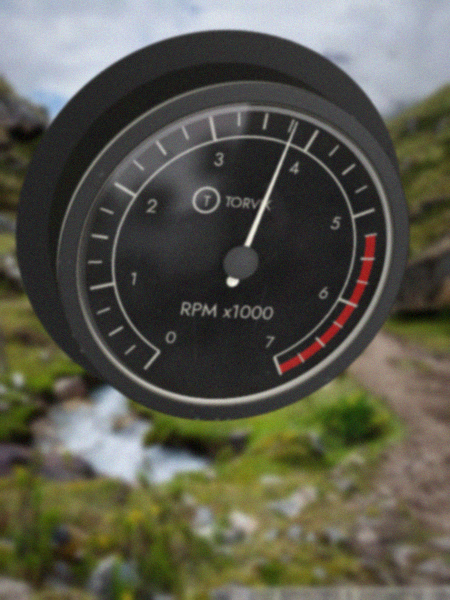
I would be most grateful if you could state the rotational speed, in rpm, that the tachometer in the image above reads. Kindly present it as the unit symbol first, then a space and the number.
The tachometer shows rpm 3750
